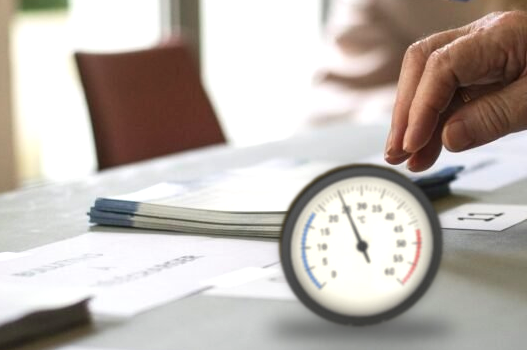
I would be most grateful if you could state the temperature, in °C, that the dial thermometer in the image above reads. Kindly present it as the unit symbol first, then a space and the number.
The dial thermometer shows °C 25
